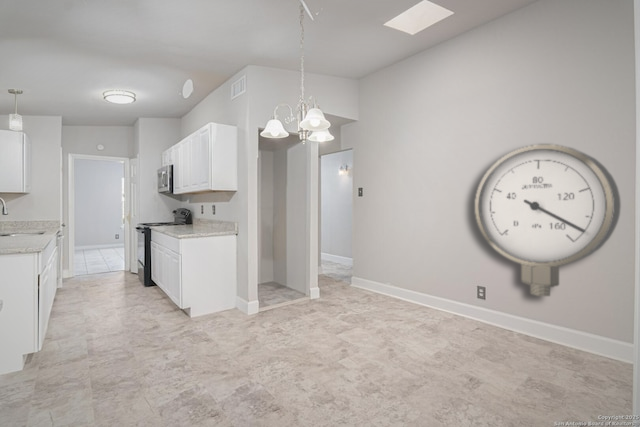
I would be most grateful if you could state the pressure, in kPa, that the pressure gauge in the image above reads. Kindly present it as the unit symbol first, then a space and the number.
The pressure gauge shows kPa 150
